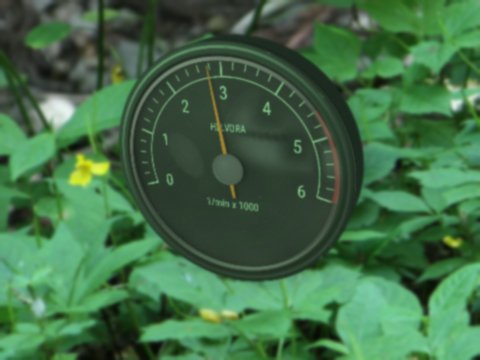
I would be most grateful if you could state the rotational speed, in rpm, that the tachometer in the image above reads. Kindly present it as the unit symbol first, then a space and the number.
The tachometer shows rpm 2800
